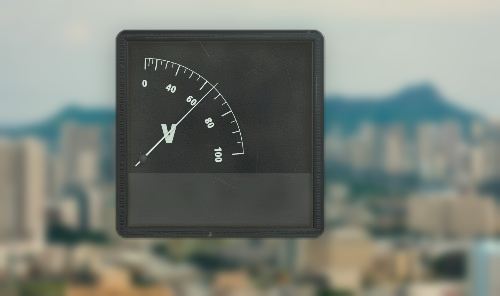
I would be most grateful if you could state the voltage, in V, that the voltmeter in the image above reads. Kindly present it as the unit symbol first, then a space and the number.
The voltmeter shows V 65
